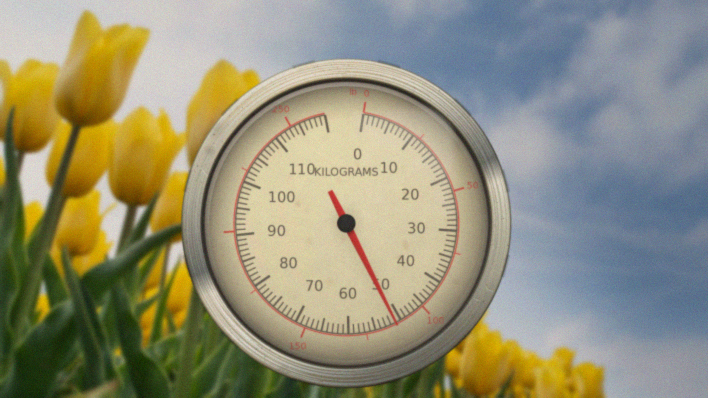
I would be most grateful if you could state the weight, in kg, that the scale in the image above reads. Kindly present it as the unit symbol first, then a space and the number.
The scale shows kg 51
